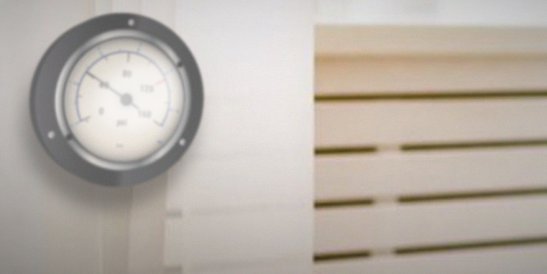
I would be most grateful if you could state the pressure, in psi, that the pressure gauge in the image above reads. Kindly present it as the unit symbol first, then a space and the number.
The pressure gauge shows psi 40
